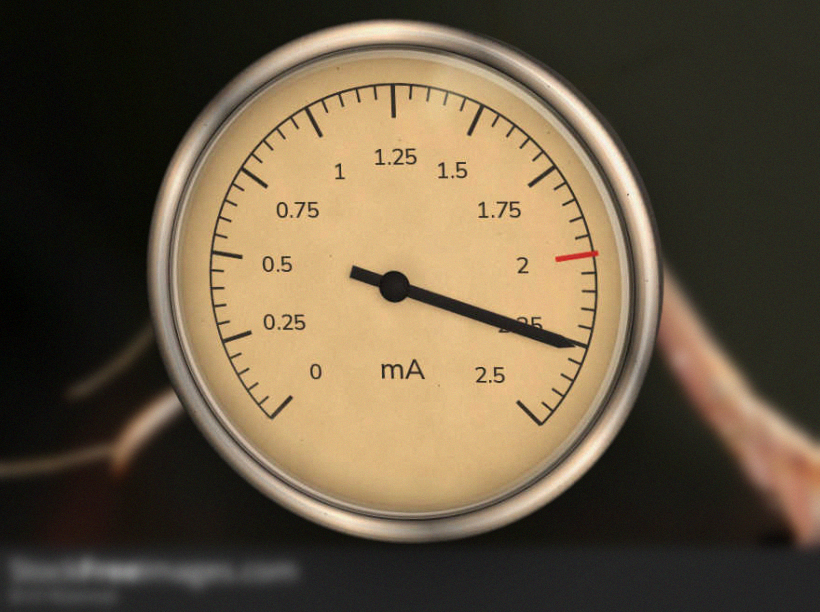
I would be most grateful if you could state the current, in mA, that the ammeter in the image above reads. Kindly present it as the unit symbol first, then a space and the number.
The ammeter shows mA 2.25
